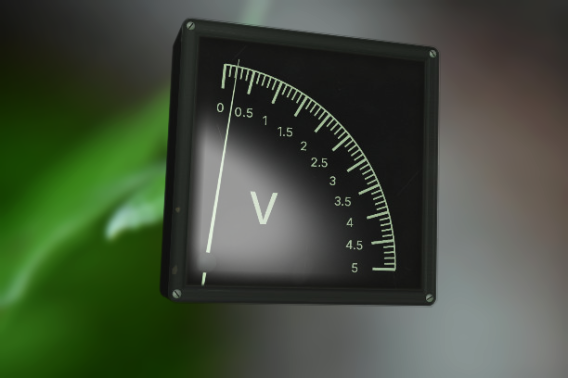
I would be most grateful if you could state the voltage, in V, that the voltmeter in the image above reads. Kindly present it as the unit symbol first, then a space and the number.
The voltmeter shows V 0.2
